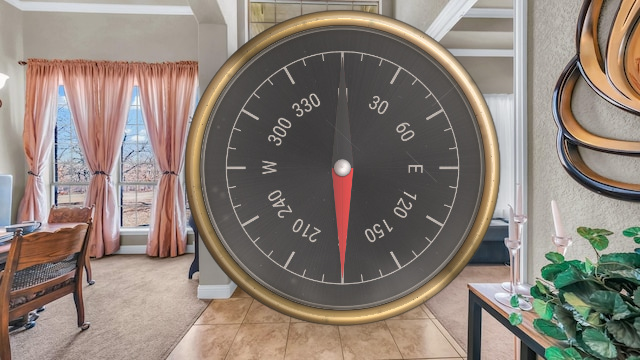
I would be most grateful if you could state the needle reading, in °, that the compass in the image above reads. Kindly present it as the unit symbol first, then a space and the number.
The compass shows ° 180
